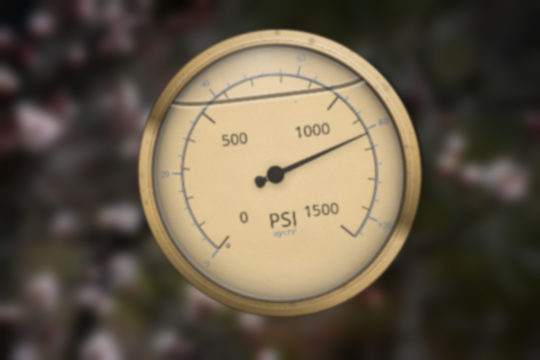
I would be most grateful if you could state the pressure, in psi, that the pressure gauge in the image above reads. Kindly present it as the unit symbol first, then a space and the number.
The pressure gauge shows psi 1150
